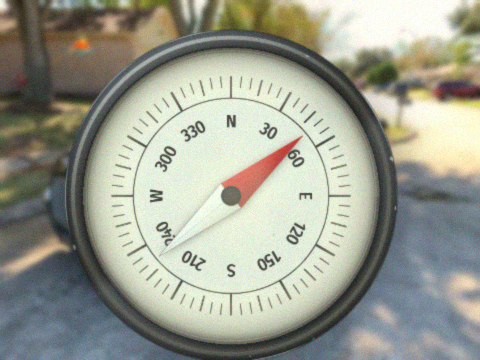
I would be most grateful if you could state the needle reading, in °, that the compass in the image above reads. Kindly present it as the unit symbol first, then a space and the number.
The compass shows ° 50
